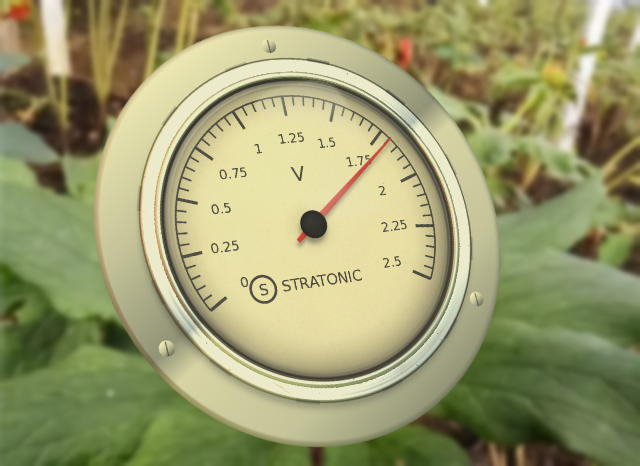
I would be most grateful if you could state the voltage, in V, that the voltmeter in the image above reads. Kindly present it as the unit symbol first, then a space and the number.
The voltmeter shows V 1.8
